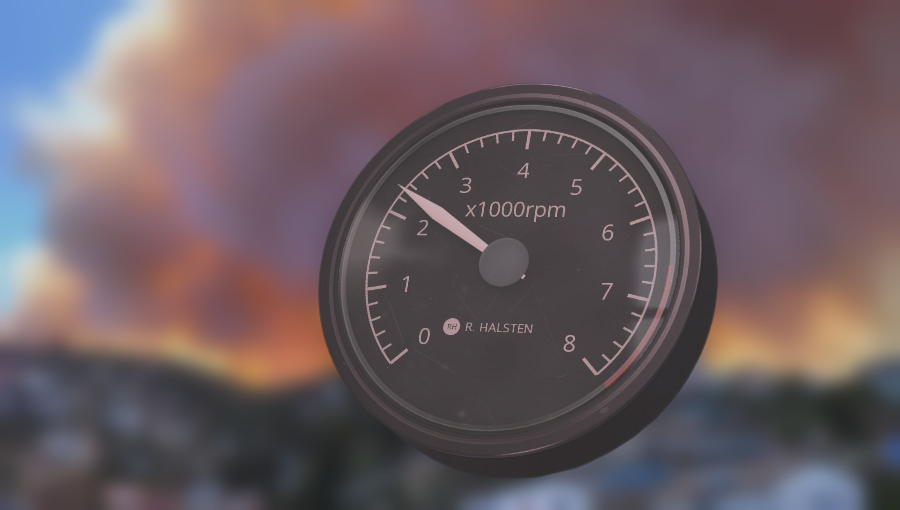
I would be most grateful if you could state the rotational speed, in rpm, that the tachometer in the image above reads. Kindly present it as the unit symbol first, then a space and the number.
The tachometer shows rpm 2300
